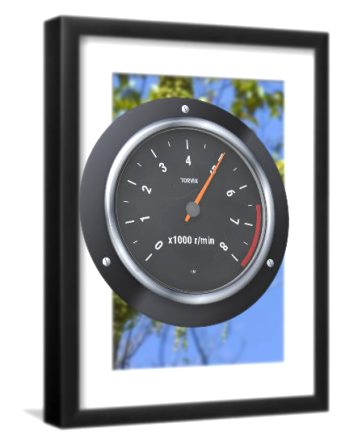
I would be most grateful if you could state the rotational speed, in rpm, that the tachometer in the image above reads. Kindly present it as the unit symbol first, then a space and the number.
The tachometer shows rpm 5000
